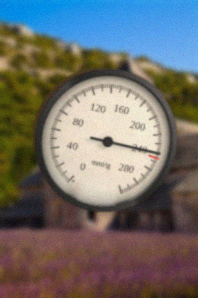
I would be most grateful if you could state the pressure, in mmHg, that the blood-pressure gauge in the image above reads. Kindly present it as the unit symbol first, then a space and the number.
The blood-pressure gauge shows mmHg 240
